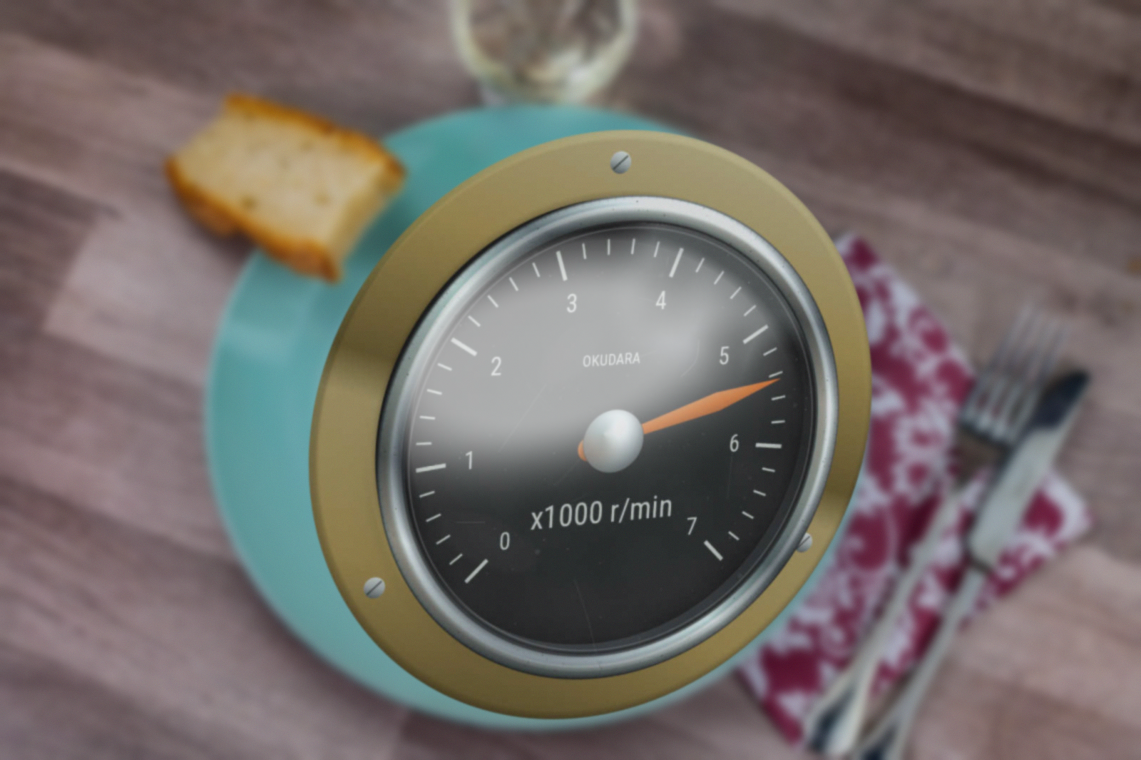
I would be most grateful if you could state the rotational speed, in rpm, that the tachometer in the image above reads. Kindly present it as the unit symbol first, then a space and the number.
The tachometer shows rpm 5400
